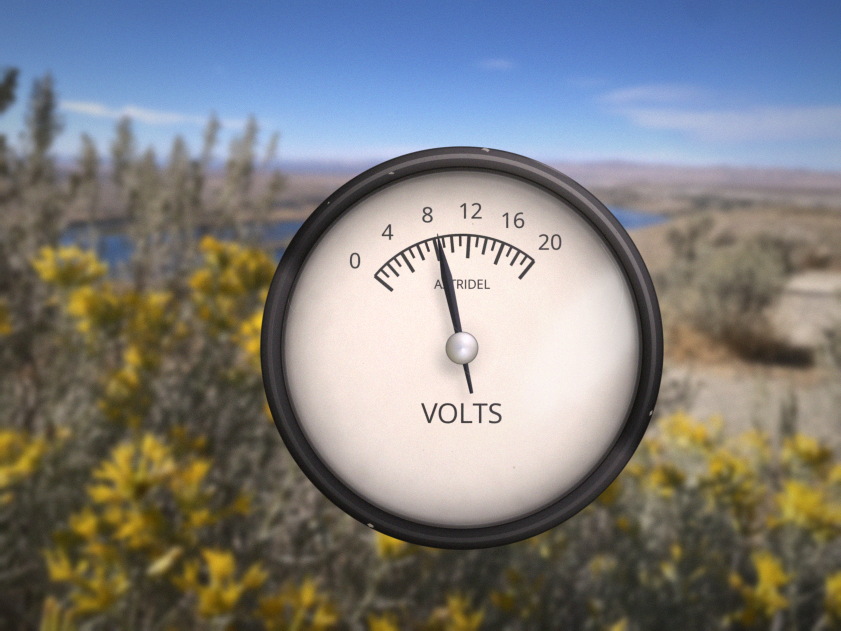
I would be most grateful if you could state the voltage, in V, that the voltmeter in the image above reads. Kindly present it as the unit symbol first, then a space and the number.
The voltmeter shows V 8.5
